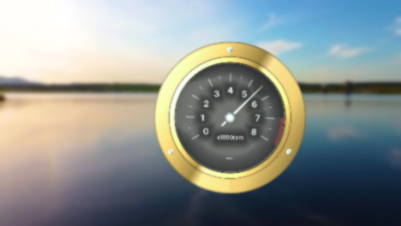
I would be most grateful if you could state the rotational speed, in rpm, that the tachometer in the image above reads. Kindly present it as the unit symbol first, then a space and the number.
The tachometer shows rpm 5500
